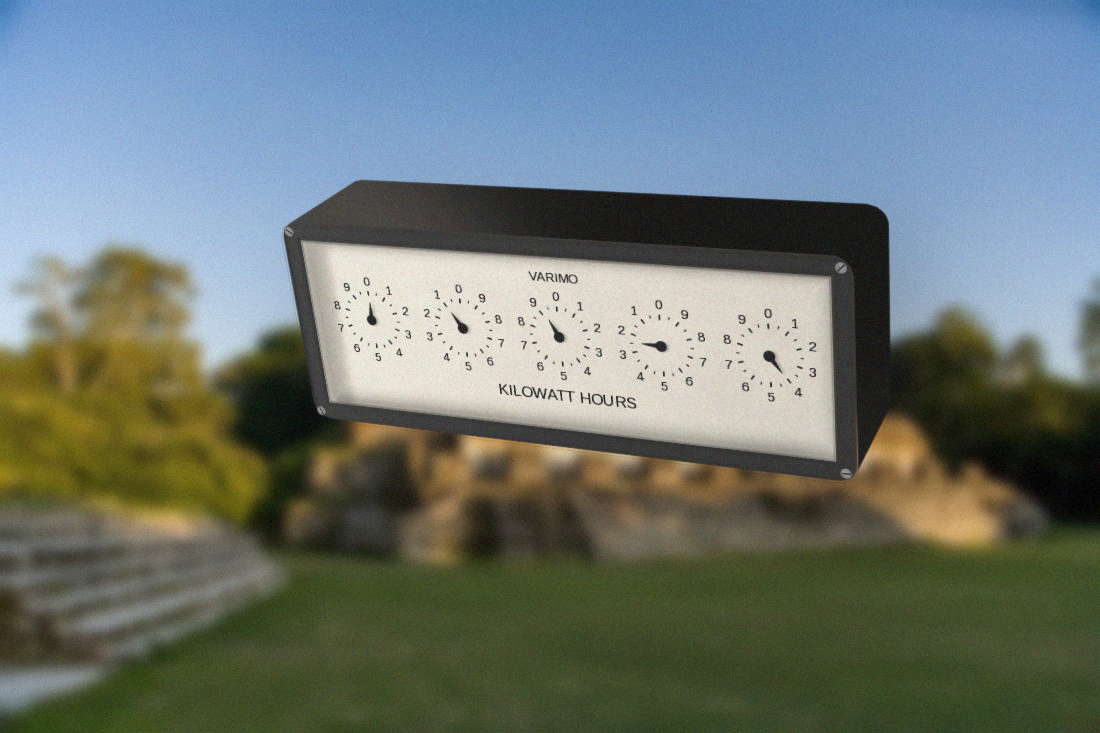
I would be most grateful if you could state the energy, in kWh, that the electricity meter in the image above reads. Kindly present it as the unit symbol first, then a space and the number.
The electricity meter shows kWh 924
